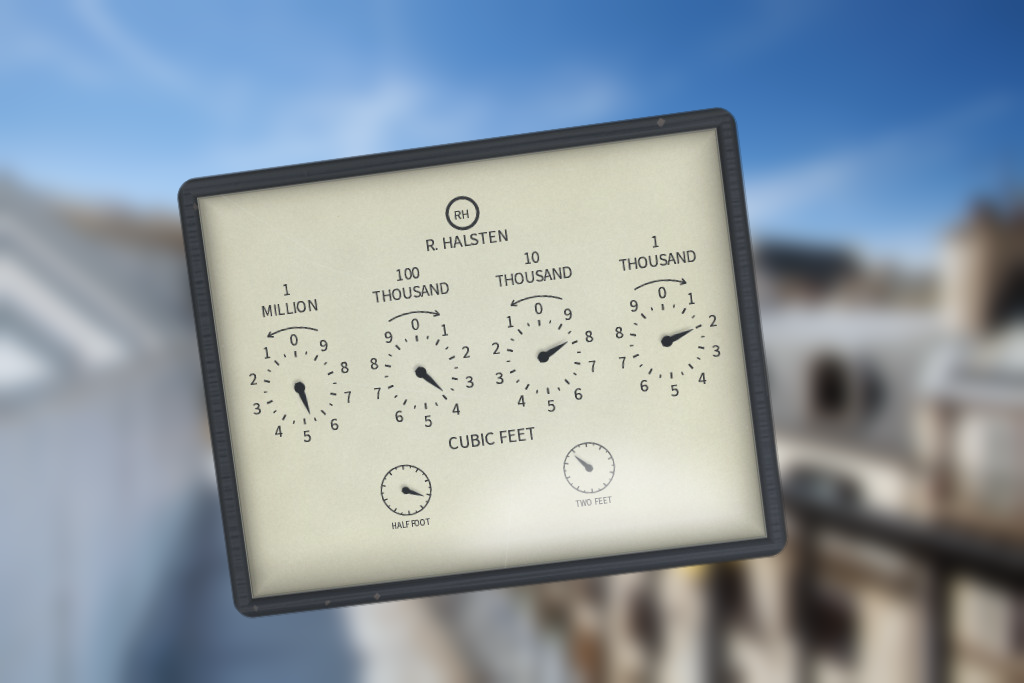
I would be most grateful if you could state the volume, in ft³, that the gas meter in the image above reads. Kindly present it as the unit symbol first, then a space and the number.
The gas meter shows ft³ 538200
